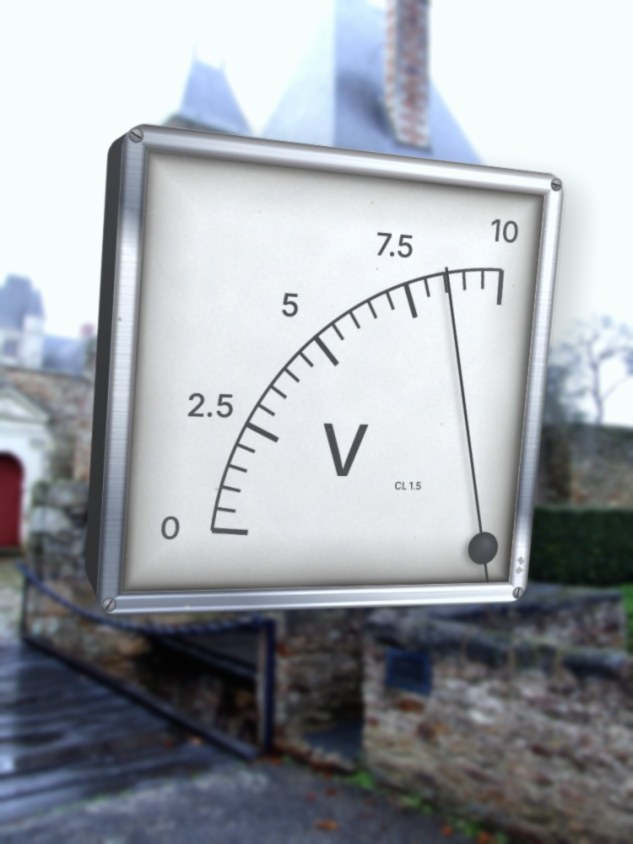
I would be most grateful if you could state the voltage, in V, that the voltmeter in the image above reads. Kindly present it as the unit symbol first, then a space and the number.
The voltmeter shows V 8.5
